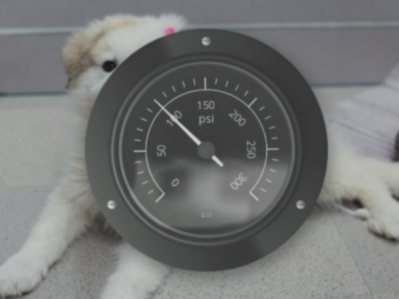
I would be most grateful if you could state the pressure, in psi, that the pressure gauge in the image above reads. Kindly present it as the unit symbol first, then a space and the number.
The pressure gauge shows psi 100
